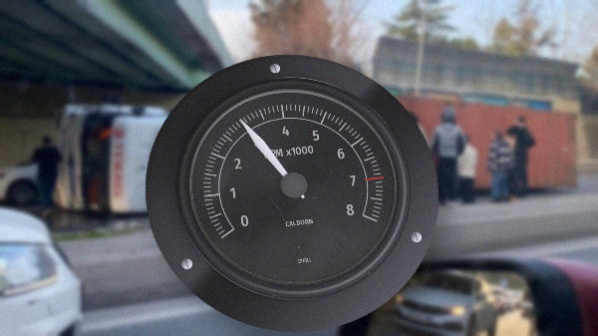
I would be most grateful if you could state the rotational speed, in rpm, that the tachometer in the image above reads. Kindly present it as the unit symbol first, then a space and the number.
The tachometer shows rpm 3000
